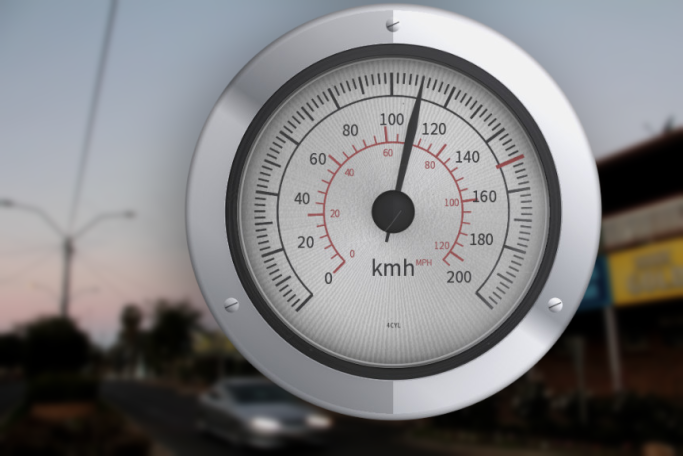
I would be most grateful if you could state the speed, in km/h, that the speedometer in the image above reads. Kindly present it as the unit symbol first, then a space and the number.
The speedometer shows km/h 110
